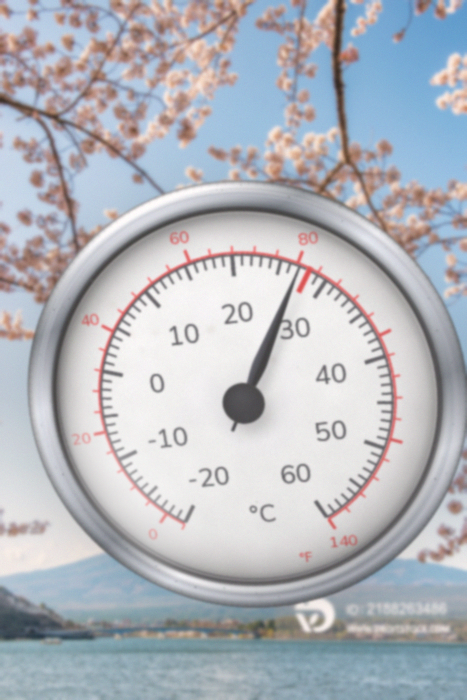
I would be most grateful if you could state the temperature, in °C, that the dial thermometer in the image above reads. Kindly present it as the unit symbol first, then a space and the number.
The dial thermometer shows °C 27
